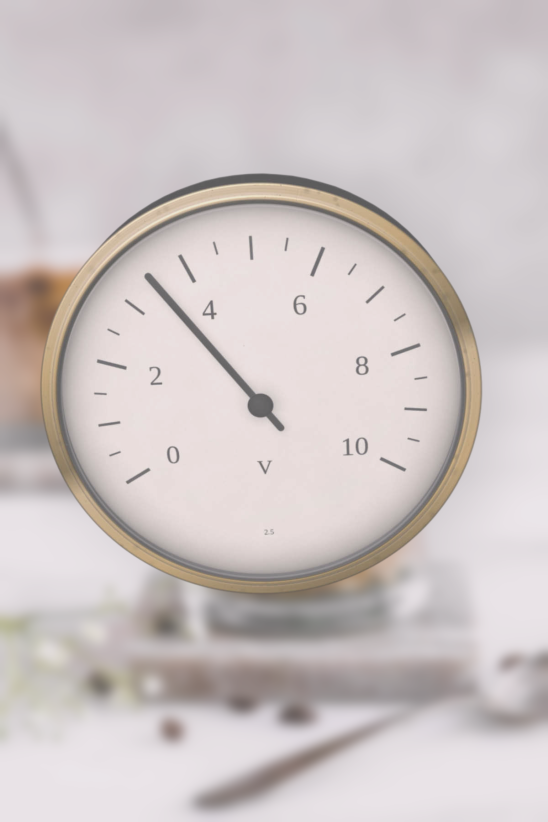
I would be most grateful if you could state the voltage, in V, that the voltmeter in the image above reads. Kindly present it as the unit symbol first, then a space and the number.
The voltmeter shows V 3.5
